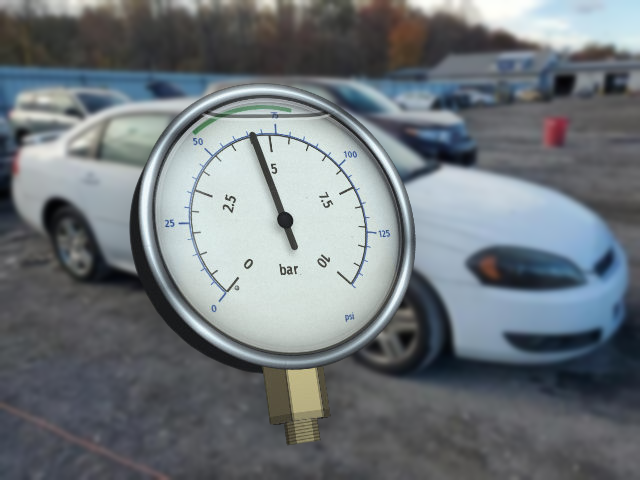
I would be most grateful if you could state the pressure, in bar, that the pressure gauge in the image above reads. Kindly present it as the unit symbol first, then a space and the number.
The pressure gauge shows bar 4.5
